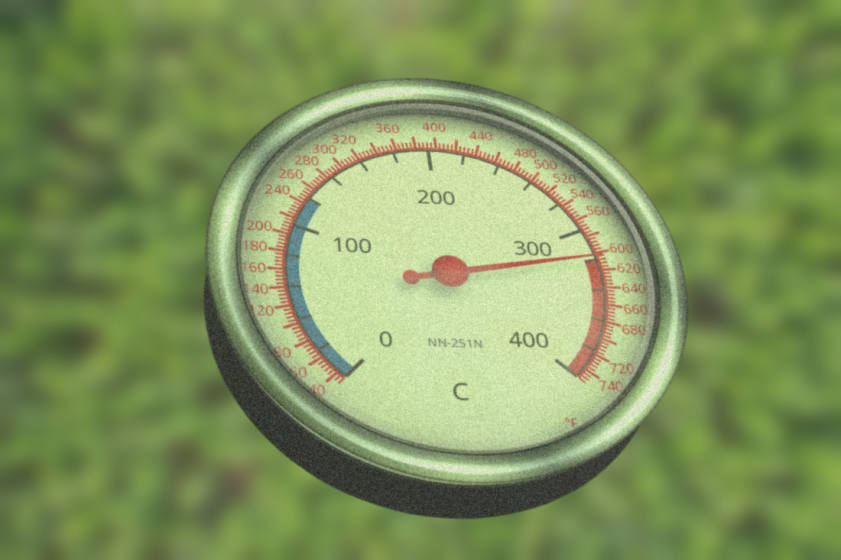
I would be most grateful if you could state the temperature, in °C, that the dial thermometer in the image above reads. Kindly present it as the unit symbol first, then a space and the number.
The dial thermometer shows °C 320
